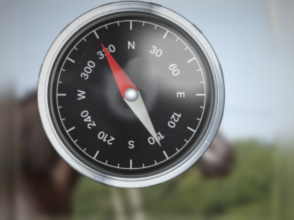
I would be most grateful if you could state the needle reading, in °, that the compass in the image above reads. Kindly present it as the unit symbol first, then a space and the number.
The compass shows ° 330
